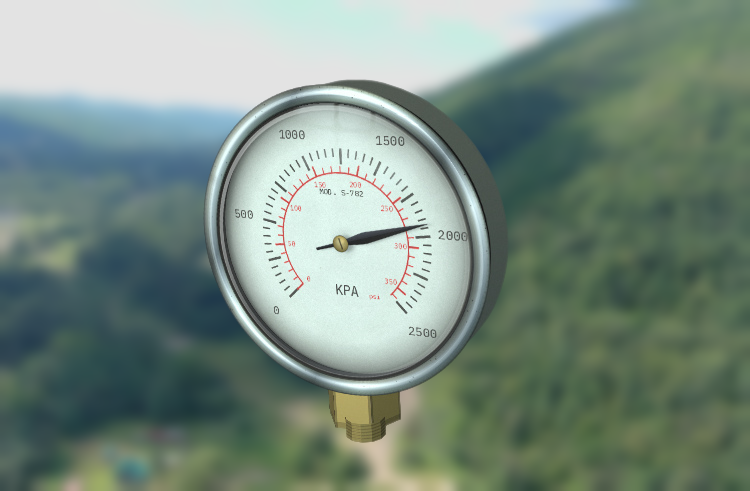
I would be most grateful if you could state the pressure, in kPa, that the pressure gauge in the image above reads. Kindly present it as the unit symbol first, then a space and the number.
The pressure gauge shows kPa 1925
